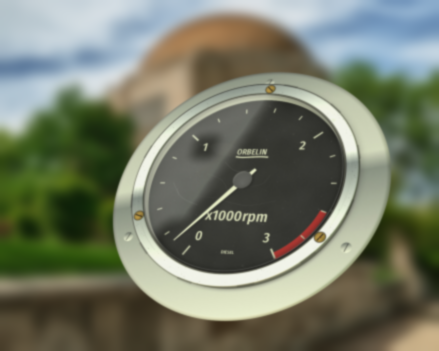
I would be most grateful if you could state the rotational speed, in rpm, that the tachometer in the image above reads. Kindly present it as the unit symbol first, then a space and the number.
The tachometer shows rpm 100
